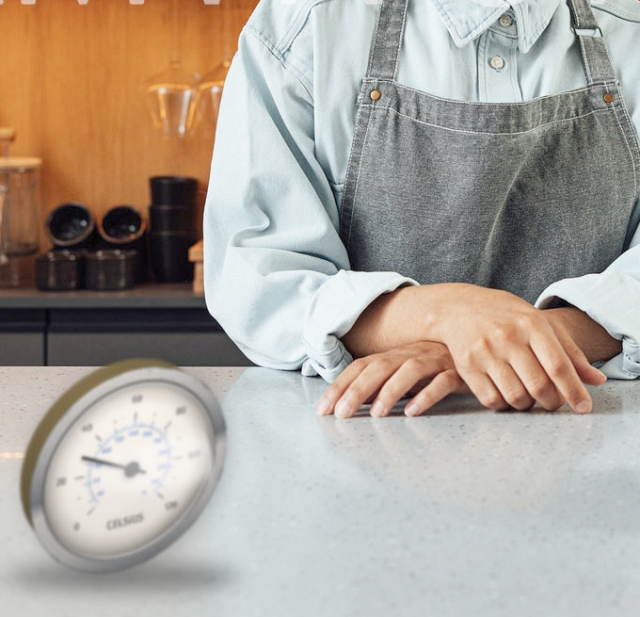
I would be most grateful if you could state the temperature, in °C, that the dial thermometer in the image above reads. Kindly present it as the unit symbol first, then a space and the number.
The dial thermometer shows °C 30
